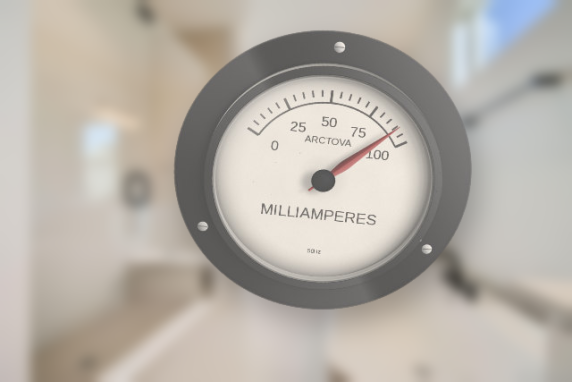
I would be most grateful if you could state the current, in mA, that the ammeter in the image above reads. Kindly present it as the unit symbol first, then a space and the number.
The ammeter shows mA 90
